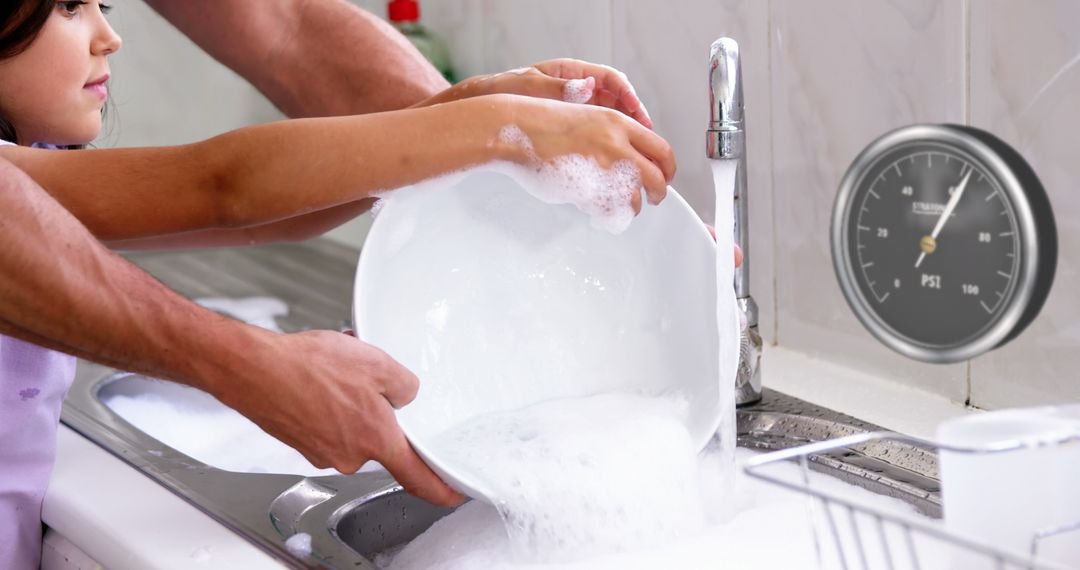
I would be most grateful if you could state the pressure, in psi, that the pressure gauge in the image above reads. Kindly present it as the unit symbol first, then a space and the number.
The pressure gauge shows psi 62.5
